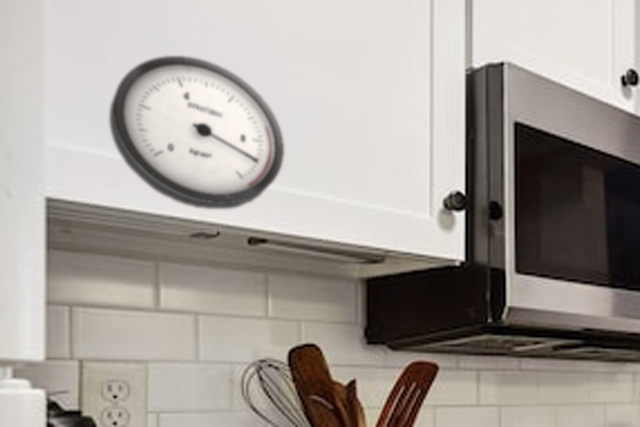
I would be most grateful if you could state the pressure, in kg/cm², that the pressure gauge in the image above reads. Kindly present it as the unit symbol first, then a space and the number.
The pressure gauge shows kg/cm² 9
